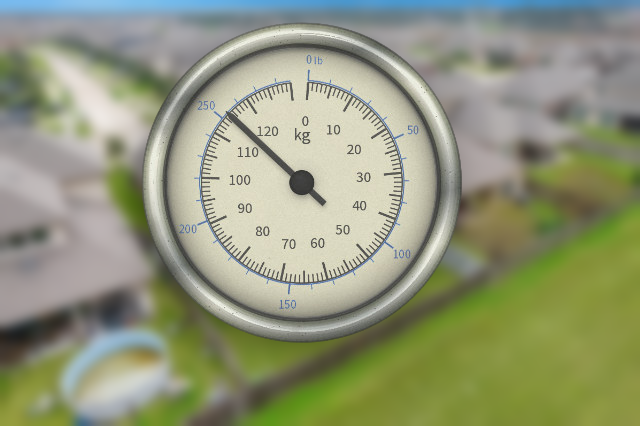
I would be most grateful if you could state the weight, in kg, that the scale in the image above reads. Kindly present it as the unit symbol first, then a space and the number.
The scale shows kg 115
